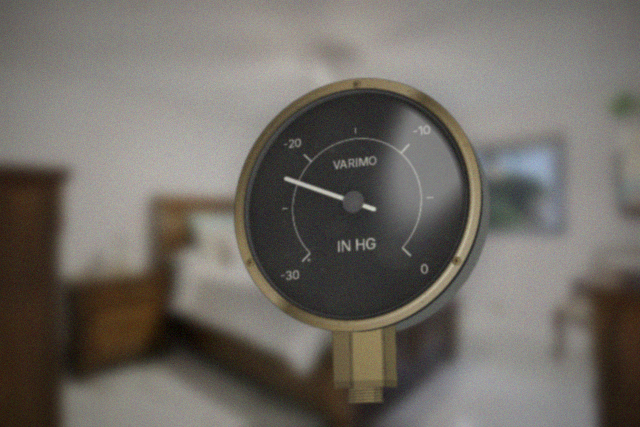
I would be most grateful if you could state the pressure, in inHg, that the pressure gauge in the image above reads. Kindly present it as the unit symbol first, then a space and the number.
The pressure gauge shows inHg -22.5
